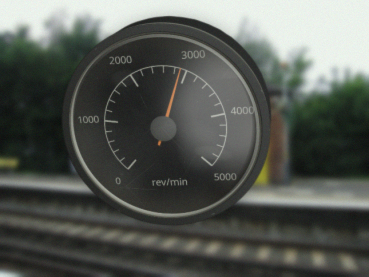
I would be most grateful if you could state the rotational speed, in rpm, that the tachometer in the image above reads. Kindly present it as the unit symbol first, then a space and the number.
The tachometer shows rpm 2900
